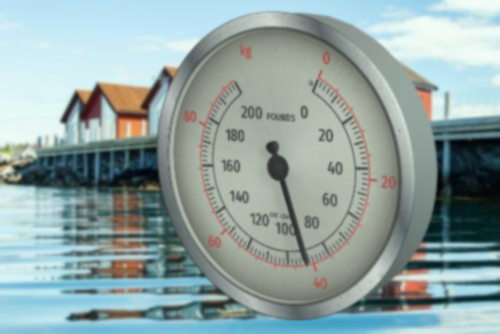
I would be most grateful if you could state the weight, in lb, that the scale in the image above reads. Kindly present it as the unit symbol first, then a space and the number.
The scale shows lb 90
